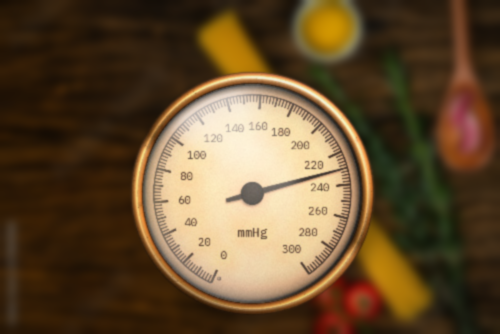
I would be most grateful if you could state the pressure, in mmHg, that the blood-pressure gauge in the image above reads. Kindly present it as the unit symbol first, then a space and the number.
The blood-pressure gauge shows mmHg 230
